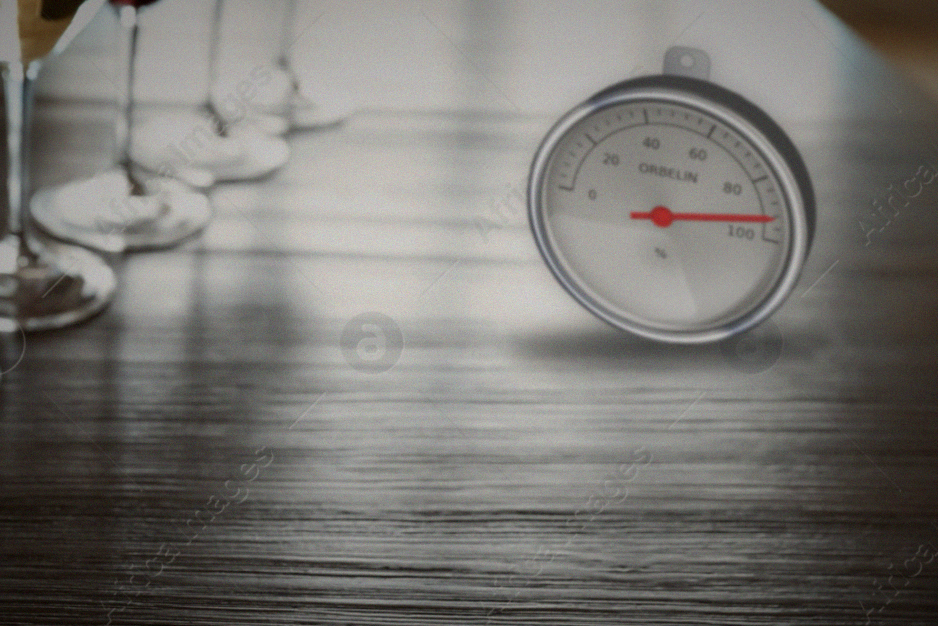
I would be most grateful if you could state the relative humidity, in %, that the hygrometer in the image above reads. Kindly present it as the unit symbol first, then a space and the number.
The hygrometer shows % 92
